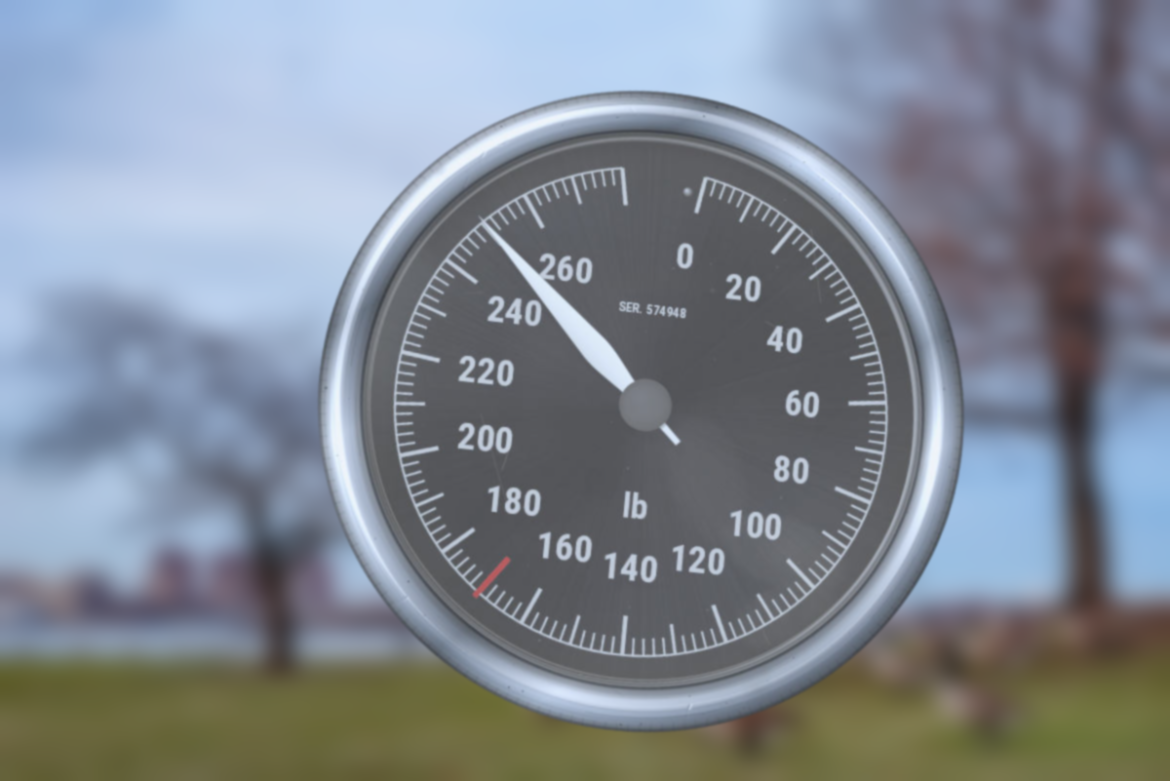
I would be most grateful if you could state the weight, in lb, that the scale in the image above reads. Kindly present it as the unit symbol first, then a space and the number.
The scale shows lb 250
